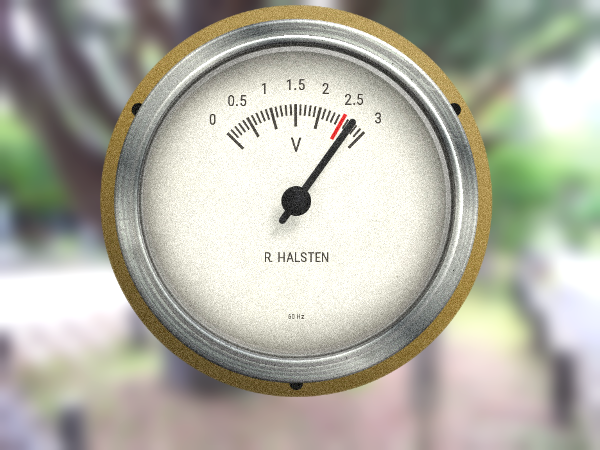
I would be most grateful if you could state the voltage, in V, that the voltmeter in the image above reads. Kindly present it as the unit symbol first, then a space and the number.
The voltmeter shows V 2.7
